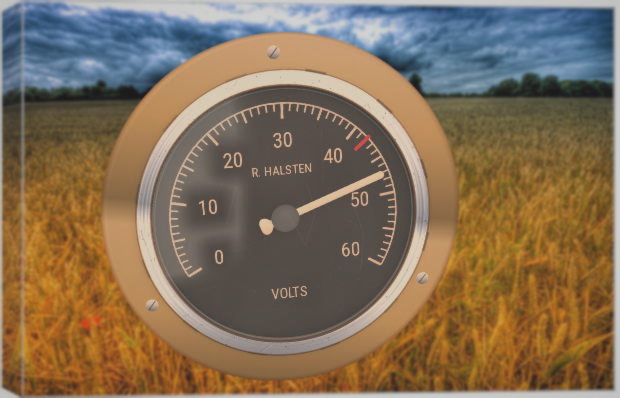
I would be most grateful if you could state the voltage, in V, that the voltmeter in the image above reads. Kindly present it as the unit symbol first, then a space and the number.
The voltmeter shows V 47
